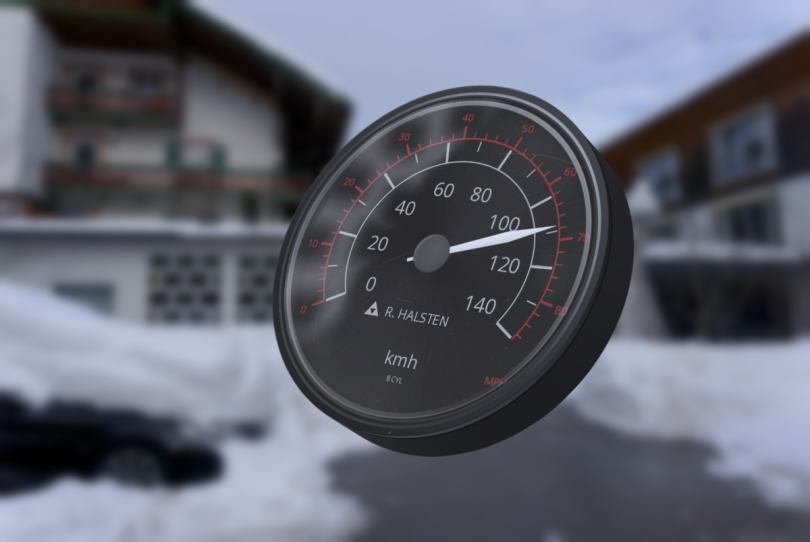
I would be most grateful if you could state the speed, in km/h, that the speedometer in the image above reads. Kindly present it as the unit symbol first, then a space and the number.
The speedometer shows km/h 110
